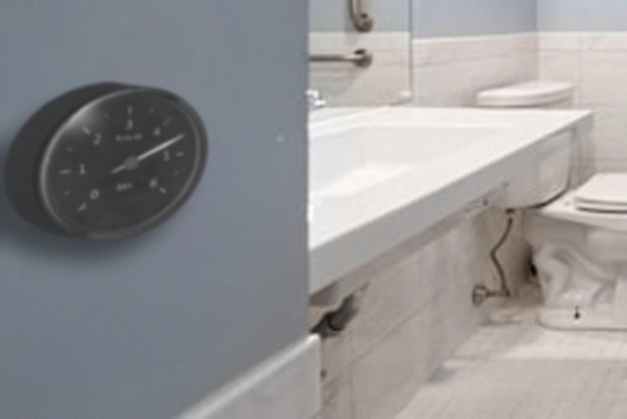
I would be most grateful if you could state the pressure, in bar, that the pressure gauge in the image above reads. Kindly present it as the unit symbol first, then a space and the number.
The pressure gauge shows bar 4.5
